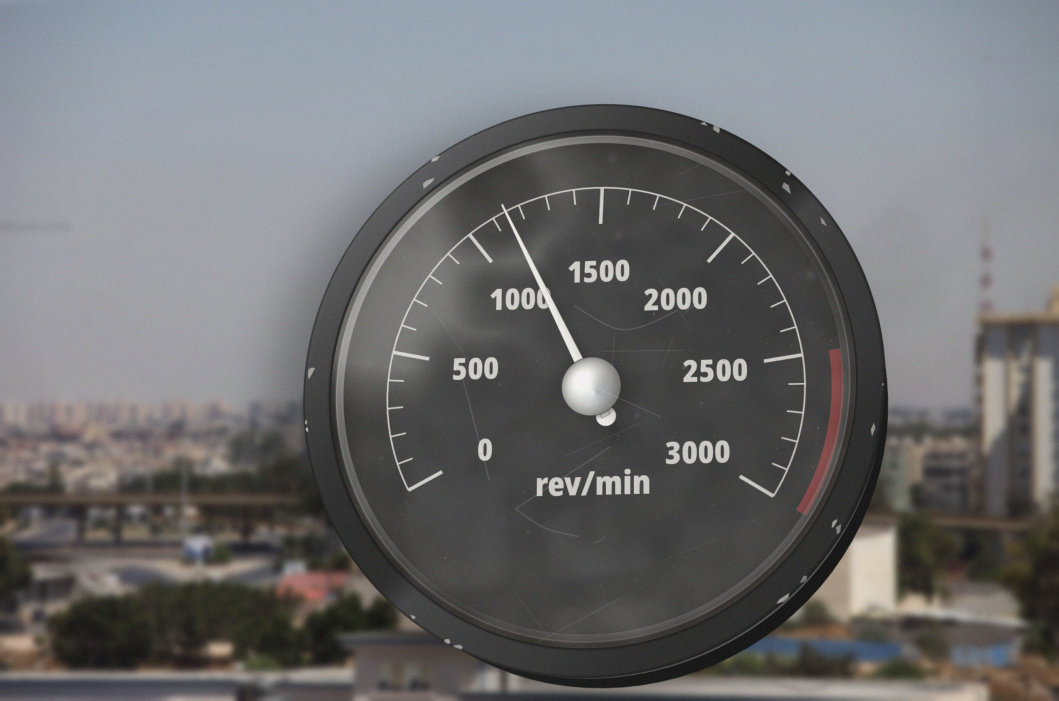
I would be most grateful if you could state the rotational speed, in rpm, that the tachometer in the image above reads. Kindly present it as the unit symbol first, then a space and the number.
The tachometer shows rpm 1150
